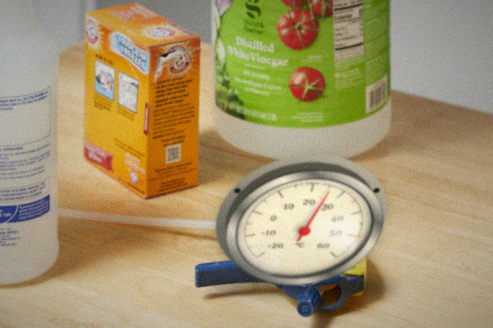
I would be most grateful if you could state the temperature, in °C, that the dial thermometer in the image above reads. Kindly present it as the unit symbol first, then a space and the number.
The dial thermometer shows °C 25
